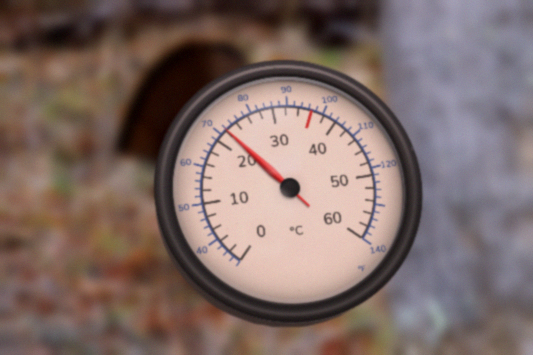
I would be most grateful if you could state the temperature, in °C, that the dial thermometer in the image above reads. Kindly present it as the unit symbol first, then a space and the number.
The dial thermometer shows °C 22
